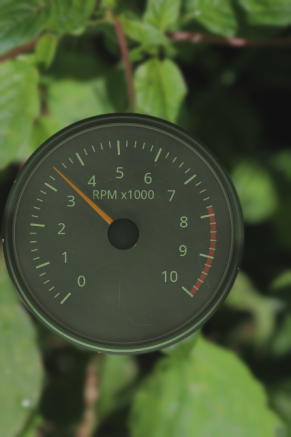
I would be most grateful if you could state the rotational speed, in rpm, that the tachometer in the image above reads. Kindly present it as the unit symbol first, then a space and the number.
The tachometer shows rpm 3400
